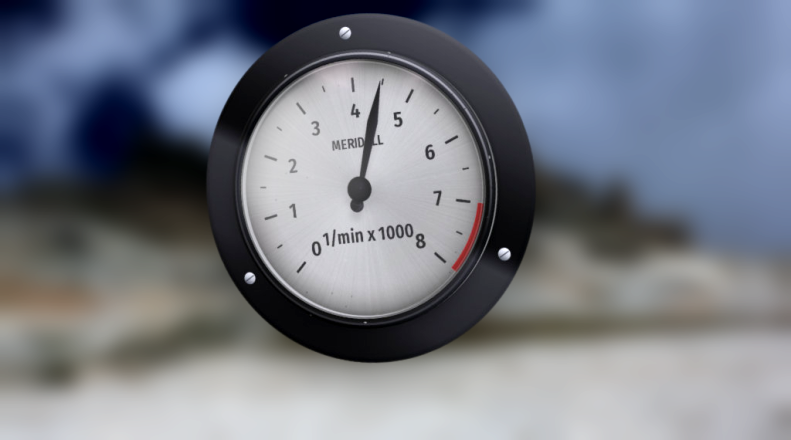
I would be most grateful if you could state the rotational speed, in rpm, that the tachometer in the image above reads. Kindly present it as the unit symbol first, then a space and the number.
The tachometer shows rpm 4500
